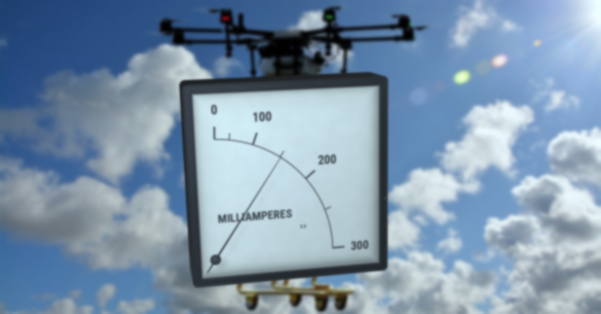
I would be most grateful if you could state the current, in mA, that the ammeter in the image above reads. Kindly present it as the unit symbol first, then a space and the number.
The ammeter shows mA 150
